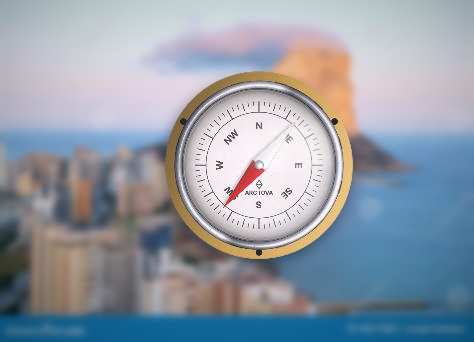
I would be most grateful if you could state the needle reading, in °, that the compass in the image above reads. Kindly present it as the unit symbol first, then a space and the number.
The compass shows ° 220
